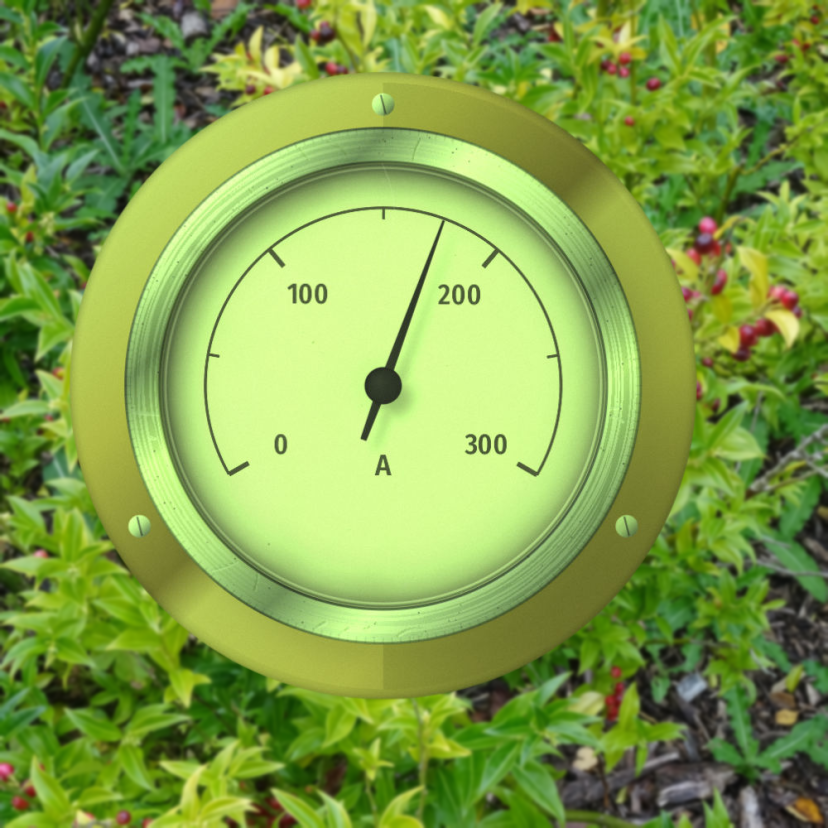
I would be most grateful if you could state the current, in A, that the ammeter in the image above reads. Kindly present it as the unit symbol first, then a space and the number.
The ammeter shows A 175
